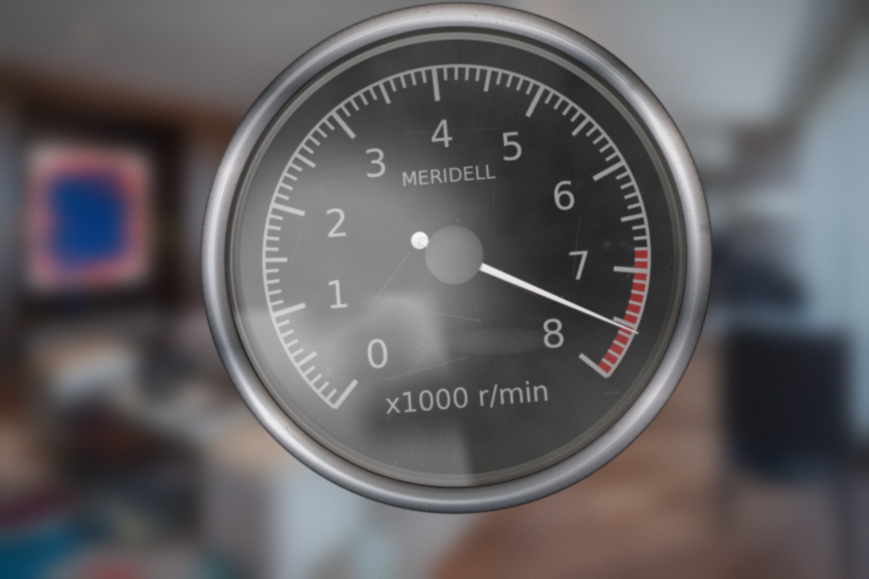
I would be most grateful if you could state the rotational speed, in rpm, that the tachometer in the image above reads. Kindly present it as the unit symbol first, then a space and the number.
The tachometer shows rpm 7550
